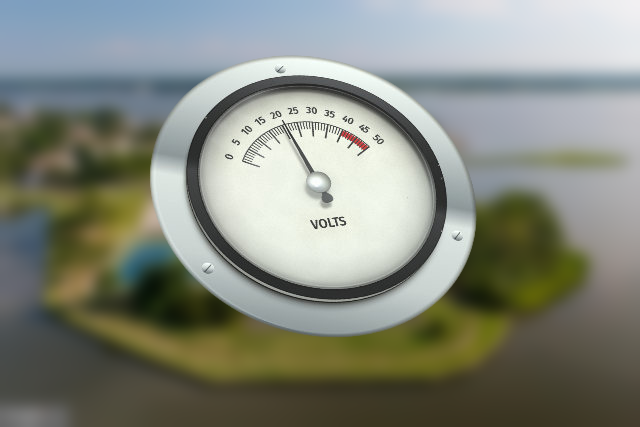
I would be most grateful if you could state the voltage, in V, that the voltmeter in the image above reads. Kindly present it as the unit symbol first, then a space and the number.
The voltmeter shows V 20
